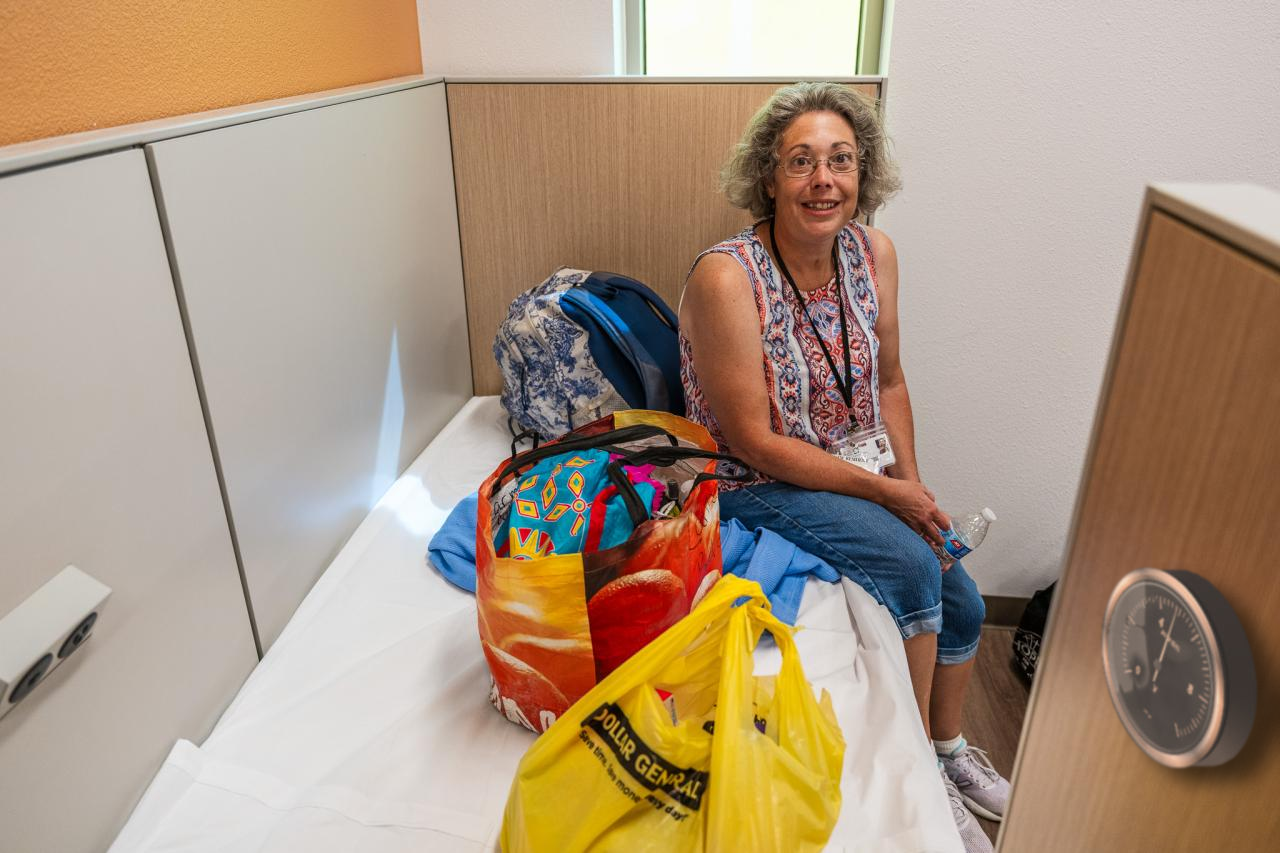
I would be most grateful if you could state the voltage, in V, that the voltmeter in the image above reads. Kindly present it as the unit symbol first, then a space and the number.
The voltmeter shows V 5
